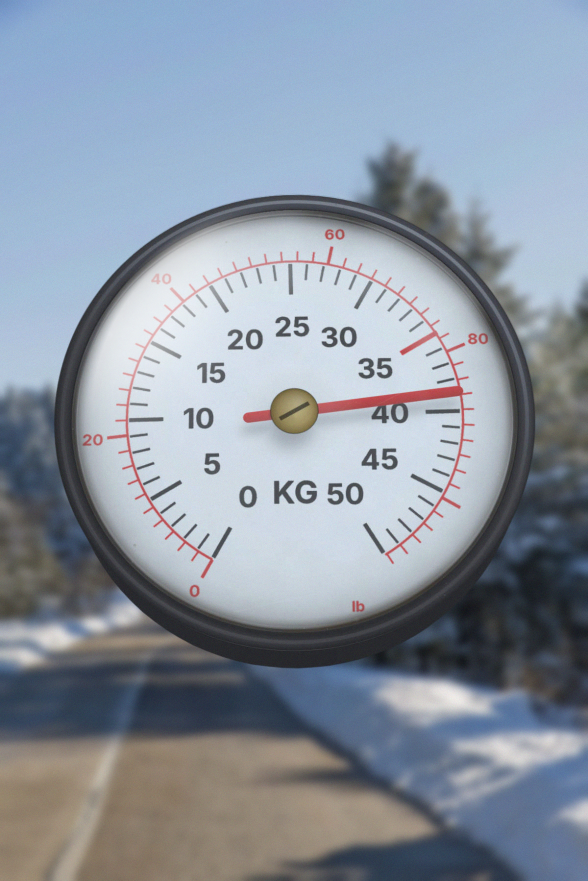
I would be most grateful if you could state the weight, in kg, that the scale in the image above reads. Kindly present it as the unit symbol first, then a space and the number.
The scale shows kg 39
